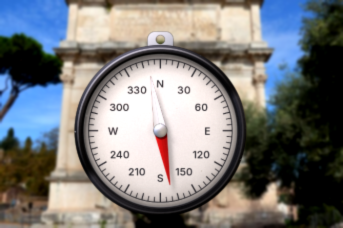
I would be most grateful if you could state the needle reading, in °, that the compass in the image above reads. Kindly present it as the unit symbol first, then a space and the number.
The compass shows ° 170
